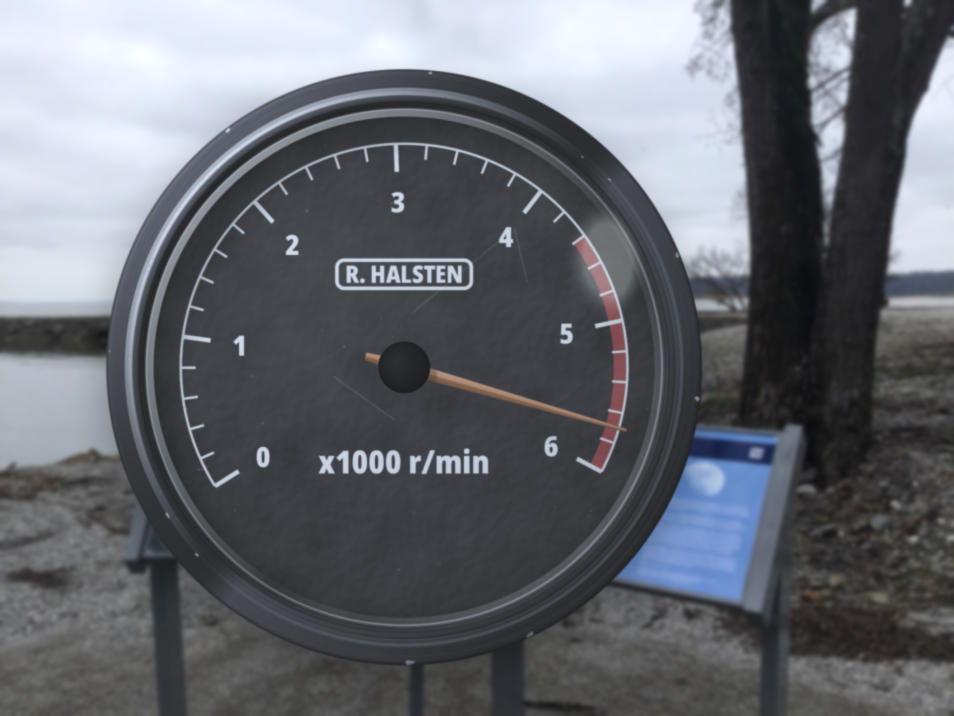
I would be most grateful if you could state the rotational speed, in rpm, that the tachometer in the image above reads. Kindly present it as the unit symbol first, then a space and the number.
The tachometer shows rpm 5700
